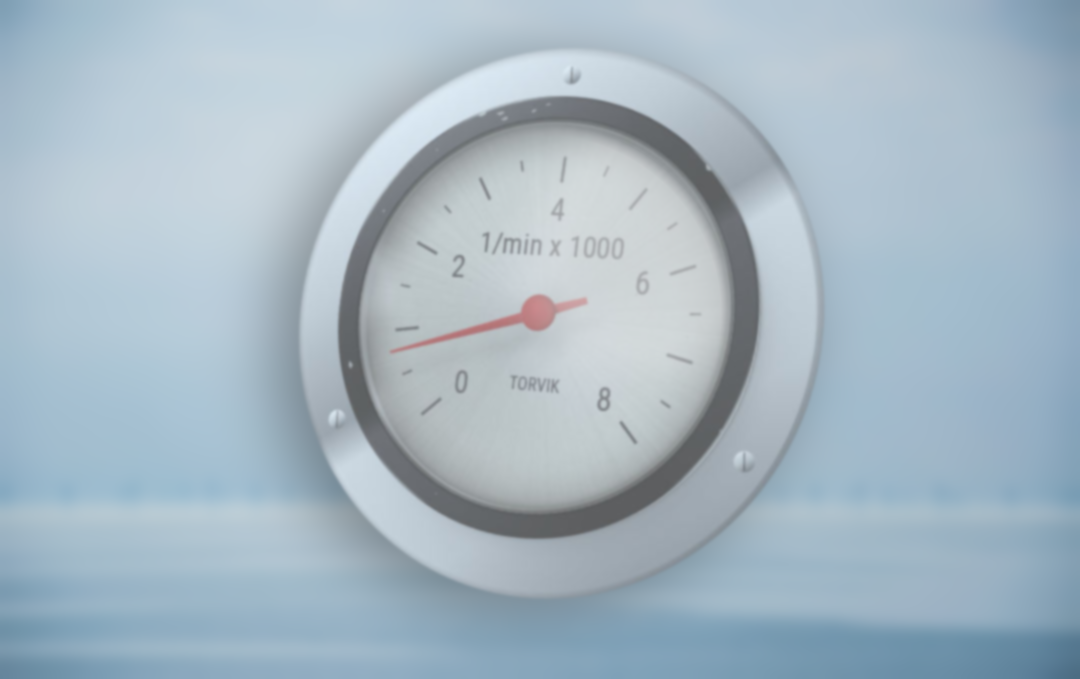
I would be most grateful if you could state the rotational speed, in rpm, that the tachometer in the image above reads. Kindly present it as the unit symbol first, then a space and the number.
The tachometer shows rpm 750
